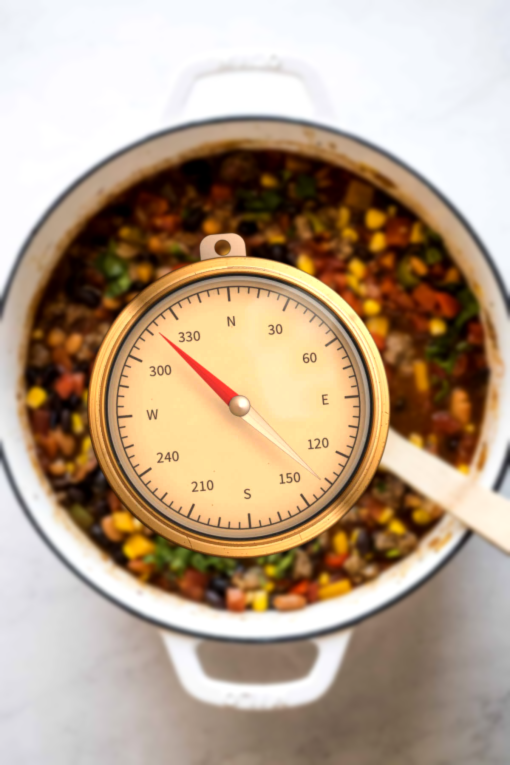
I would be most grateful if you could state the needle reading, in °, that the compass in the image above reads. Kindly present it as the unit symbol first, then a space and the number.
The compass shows ° 317.5
